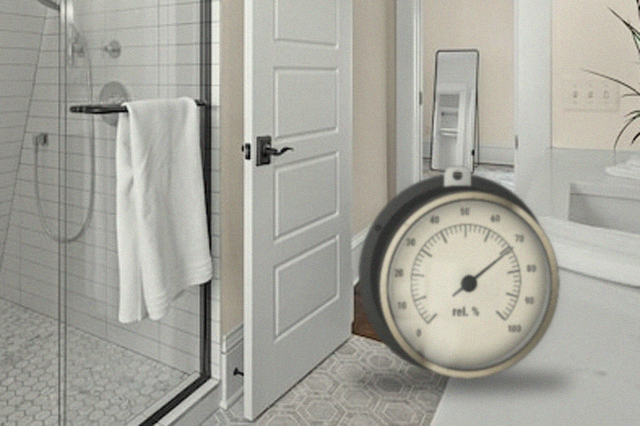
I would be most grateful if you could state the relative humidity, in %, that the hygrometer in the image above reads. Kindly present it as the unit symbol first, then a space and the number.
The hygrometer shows % 70
